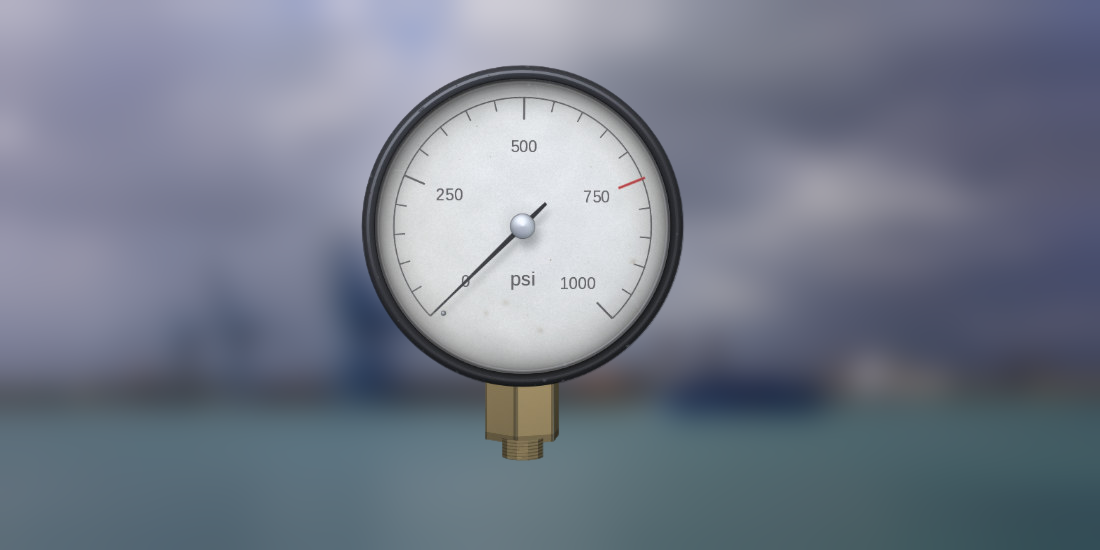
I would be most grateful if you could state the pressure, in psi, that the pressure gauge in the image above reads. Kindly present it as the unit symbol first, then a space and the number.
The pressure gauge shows psi 0
